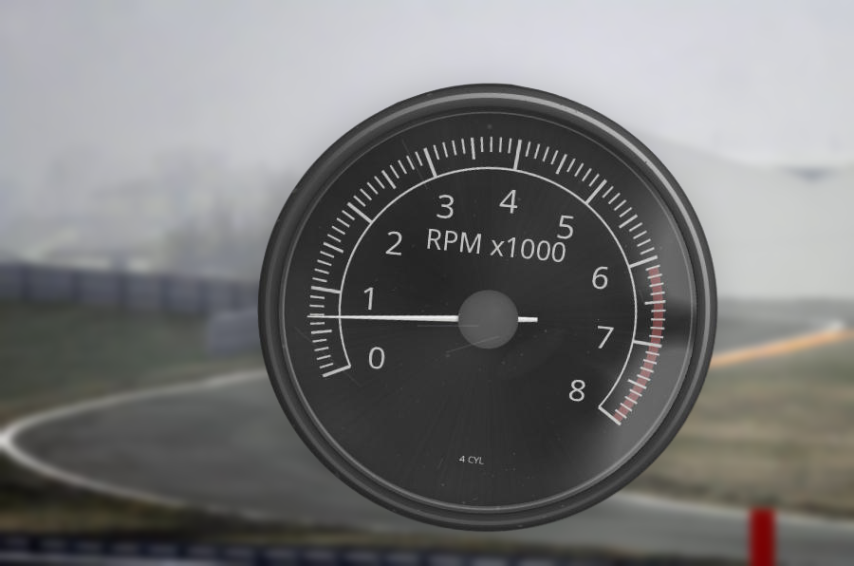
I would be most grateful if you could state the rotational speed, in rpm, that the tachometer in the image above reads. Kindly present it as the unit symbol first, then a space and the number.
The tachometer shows rpm 700
